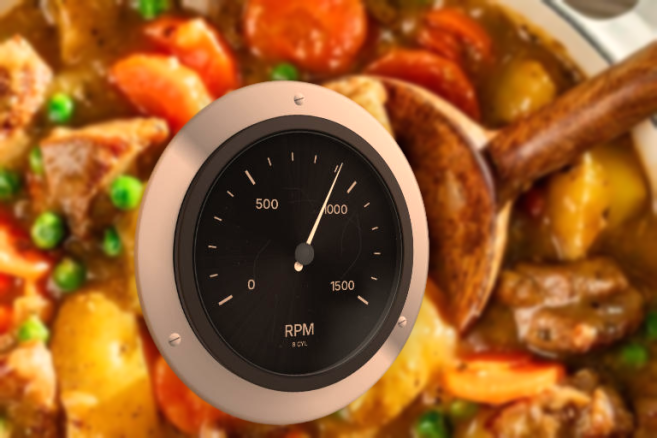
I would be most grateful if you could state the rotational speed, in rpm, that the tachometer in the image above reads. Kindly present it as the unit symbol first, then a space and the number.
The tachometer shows rpm 900
